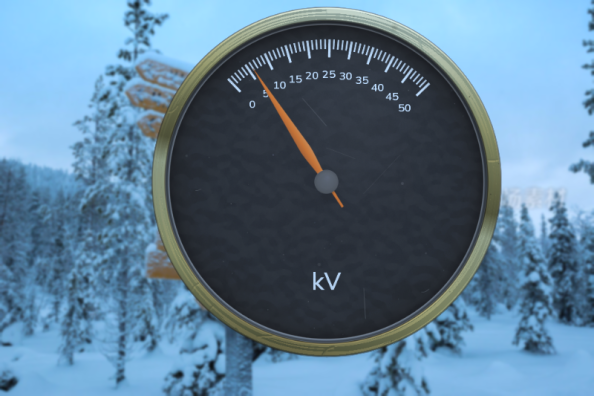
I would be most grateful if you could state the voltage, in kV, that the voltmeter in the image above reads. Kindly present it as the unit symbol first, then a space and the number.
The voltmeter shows kV 6
